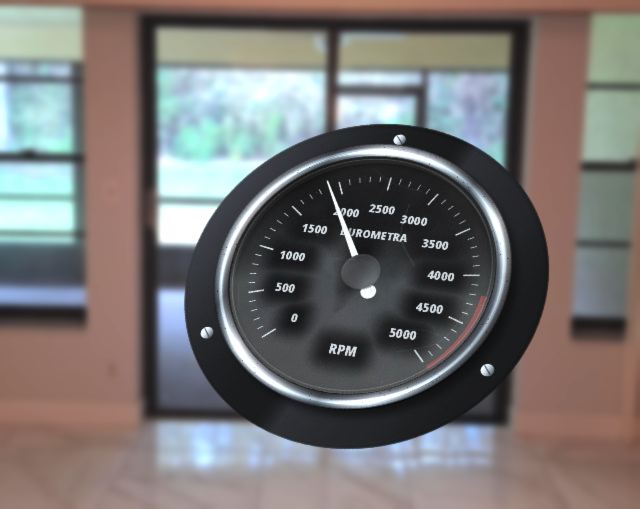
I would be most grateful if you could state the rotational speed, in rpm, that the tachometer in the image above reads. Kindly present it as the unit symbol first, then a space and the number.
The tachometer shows rpm 1900
